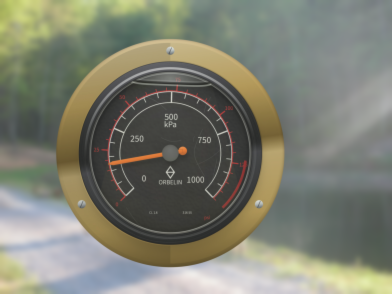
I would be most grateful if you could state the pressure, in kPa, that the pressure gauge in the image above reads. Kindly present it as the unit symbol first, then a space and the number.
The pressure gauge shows kPa 125
